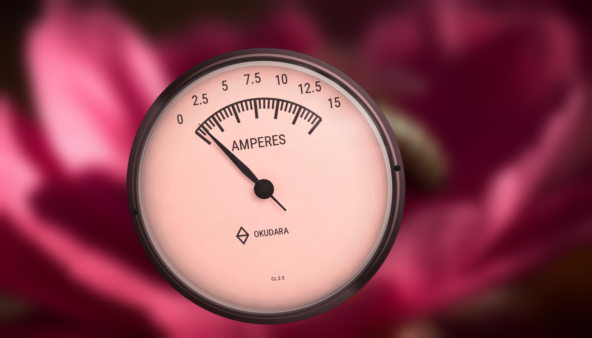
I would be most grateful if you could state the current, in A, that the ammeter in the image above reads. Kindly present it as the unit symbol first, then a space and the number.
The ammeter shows A 1
